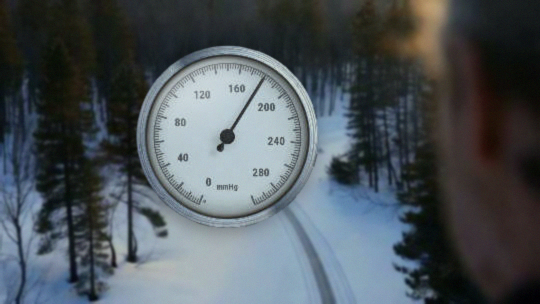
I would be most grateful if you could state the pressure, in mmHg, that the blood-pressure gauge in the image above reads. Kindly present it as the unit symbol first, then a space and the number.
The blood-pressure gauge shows mmHg 180
